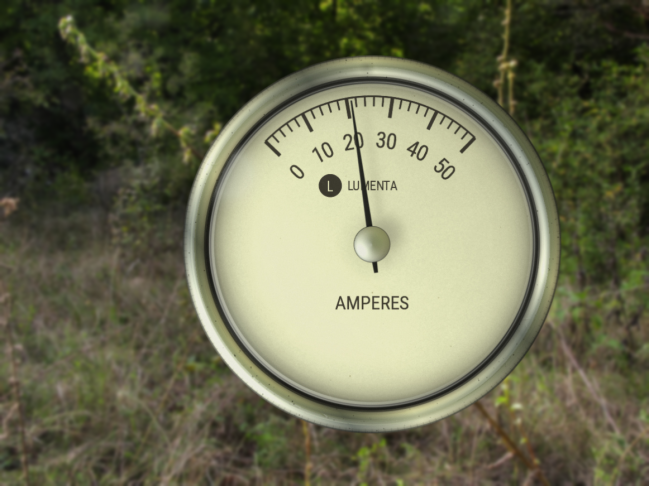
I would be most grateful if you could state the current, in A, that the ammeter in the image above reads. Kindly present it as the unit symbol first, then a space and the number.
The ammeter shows A 21
